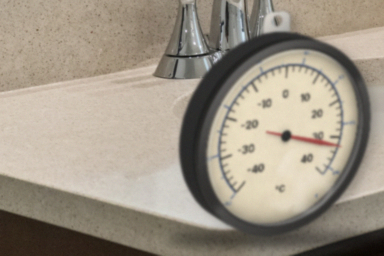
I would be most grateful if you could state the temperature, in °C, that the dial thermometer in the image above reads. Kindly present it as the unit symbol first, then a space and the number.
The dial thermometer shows °C 32
